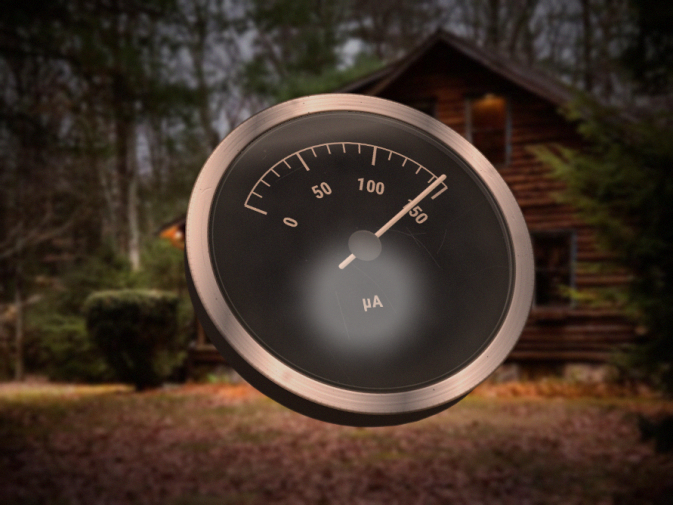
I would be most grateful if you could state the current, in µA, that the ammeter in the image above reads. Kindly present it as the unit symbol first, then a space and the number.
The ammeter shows µA 145
